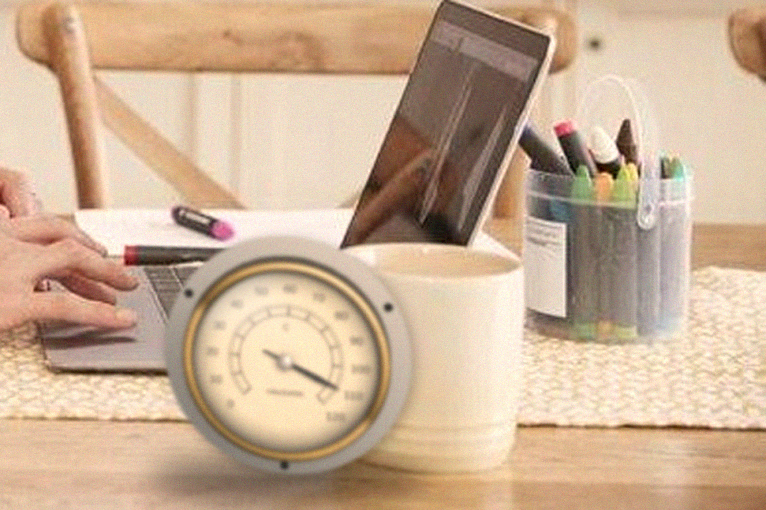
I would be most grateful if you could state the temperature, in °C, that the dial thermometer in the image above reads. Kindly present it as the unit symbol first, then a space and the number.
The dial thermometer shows °C 110
